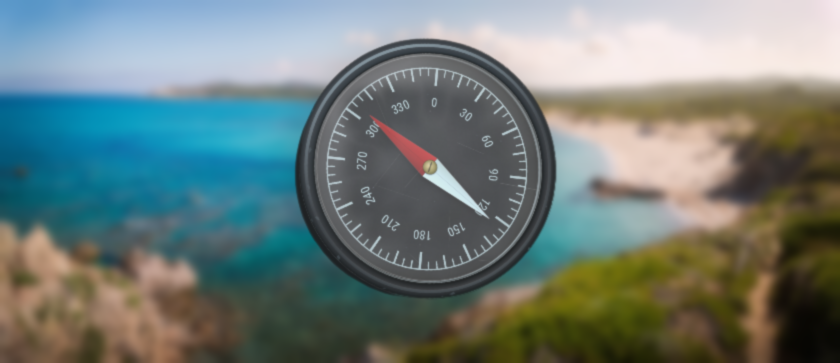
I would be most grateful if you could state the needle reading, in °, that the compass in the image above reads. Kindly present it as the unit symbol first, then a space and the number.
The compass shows ° 305
